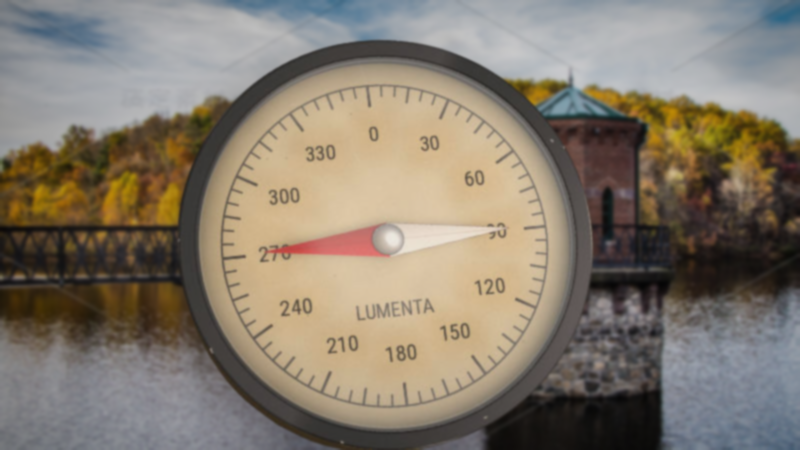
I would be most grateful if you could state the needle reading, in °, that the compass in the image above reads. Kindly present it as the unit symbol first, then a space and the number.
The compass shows ° 270
